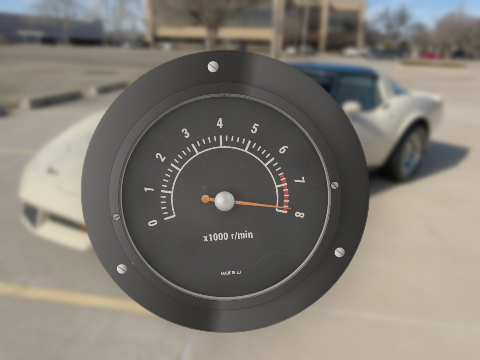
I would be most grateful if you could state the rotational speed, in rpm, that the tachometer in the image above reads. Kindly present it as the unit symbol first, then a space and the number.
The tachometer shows rpm 7800
